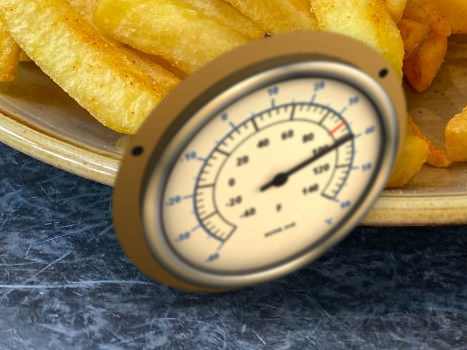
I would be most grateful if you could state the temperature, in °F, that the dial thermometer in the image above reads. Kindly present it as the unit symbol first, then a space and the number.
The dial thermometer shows °F 100
